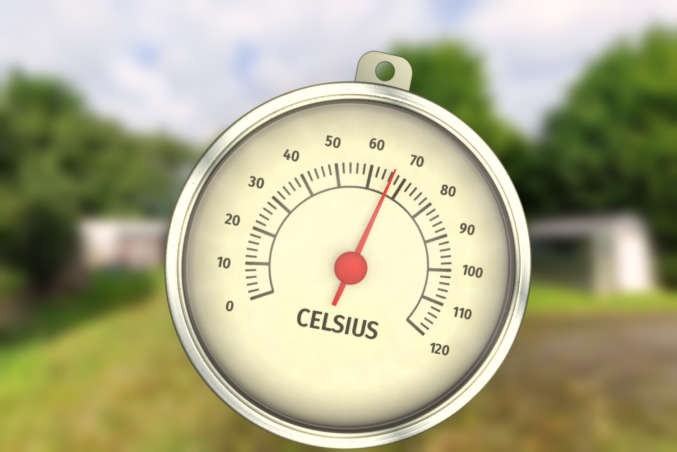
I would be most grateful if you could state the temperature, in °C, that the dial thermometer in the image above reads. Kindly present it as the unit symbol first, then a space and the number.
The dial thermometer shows °C 66
